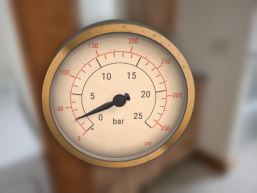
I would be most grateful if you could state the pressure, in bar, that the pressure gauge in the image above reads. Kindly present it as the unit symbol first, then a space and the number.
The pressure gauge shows bar 2
